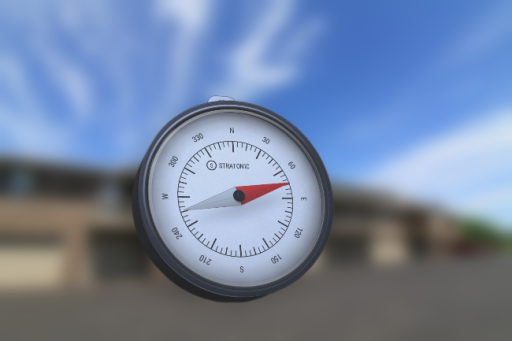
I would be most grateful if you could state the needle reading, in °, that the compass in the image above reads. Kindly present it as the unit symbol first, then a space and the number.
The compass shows ° 75
